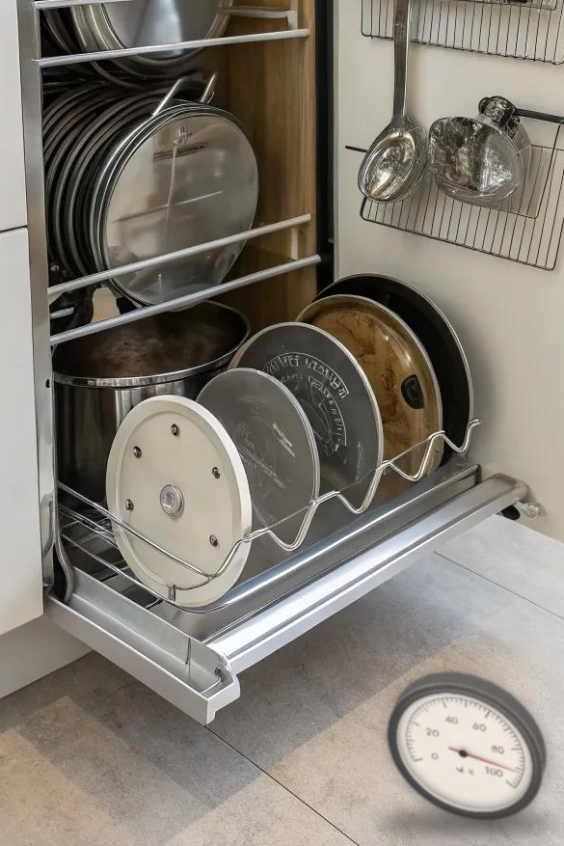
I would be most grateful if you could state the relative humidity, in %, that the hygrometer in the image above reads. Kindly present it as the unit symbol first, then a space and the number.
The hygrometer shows % 90
